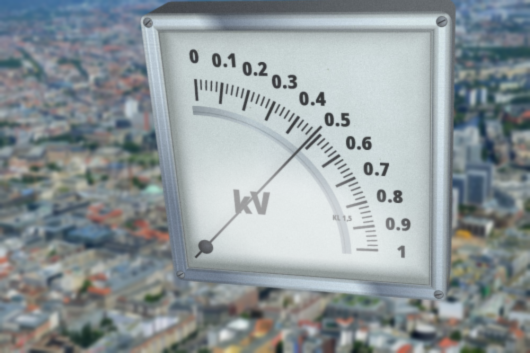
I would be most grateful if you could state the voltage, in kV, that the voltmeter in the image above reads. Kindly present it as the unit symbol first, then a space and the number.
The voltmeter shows kV 0.48
